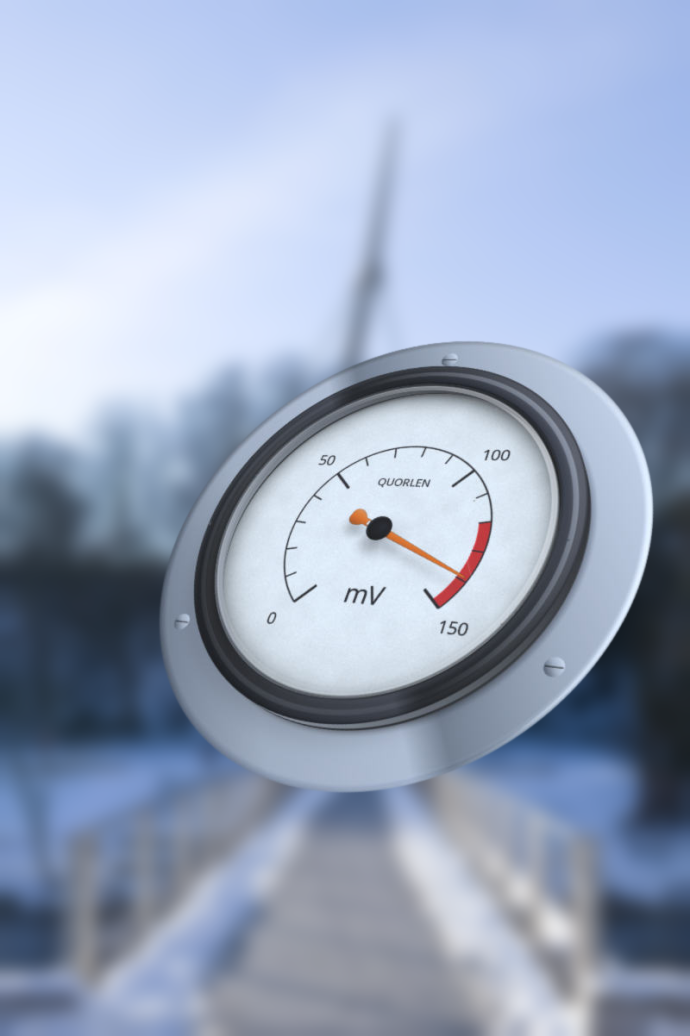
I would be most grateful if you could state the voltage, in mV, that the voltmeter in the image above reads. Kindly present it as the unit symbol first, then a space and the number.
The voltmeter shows mV 140
